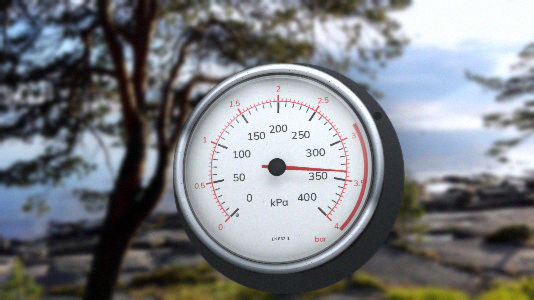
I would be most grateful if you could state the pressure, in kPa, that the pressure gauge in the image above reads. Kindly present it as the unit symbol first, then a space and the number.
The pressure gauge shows kPa 340
